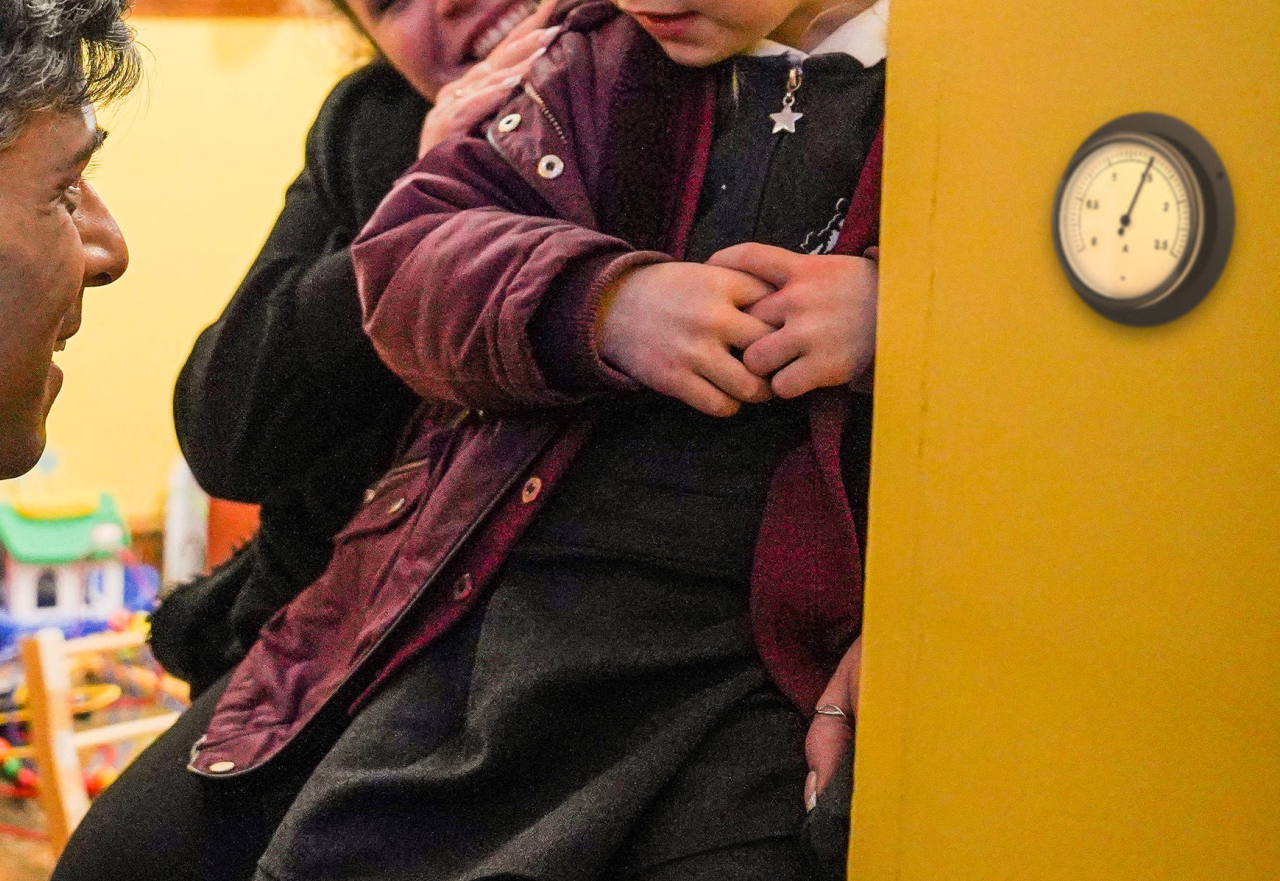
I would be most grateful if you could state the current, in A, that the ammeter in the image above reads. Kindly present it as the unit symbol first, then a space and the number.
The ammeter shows A 1.5
